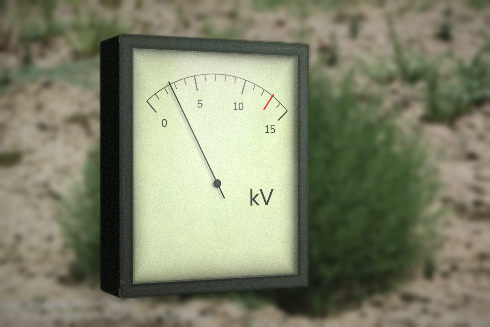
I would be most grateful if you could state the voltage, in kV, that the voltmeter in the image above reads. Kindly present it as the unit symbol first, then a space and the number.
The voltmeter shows kV 2.5
